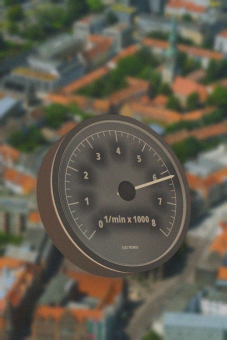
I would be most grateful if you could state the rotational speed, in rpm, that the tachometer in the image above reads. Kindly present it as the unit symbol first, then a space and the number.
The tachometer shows rpm 6200
